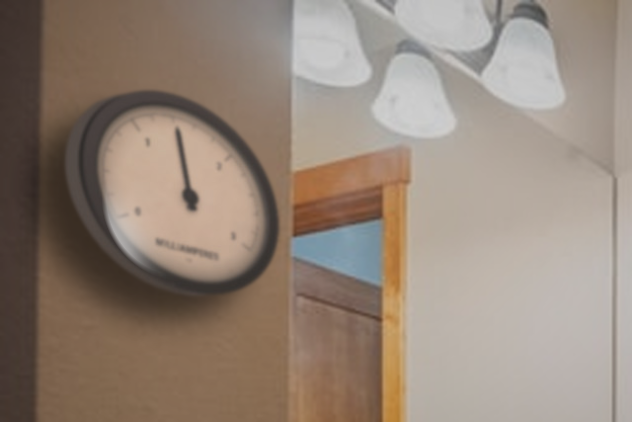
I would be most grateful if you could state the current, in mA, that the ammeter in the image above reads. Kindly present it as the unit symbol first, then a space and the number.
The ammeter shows mA 1.4
